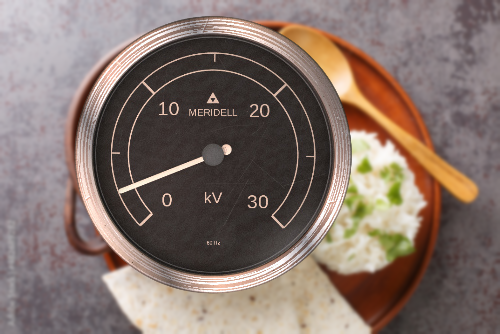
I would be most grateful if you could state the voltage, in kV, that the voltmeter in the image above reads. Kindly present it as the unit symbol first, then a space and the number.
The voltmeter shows kV 2.5
